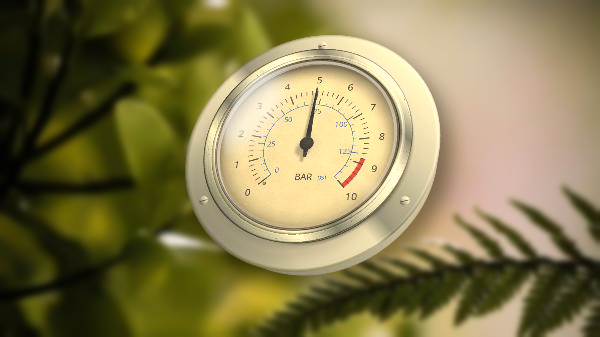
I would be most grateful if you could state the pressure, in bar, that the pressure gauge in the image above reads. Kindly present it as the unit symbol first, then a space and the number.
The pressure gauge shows bar 5
